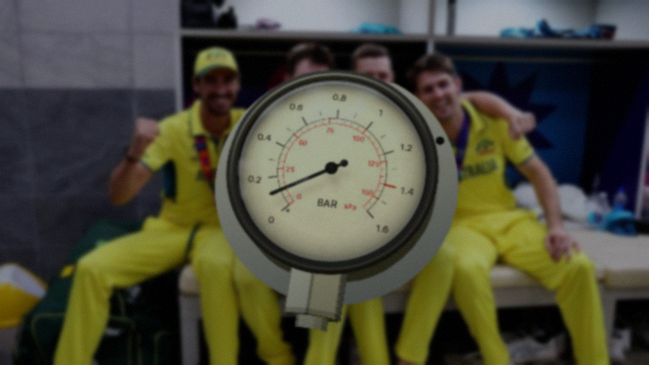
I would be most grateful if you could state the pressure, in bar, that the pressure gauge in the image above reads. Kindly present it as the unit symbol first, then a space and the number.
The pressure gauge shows bar 0.1
